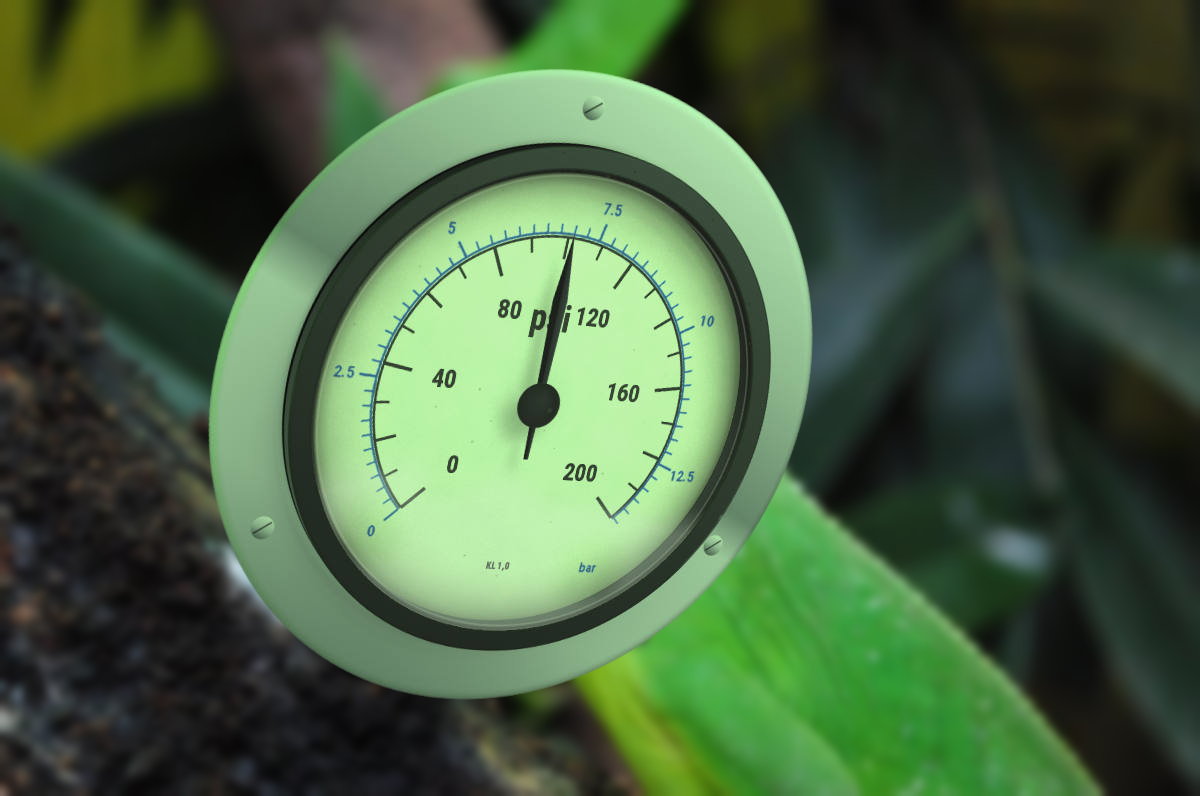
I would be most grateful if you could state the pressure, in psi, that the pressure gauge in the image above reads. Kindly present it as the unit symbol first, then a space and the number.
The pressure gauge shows psi 100
